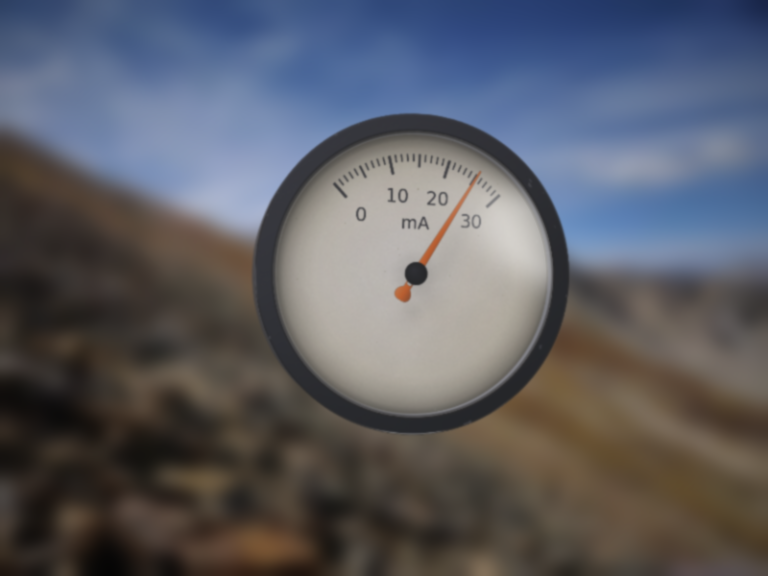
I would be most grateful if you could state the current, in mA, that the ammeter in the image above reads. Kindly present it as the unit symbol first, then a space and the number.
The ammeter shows mA 25
